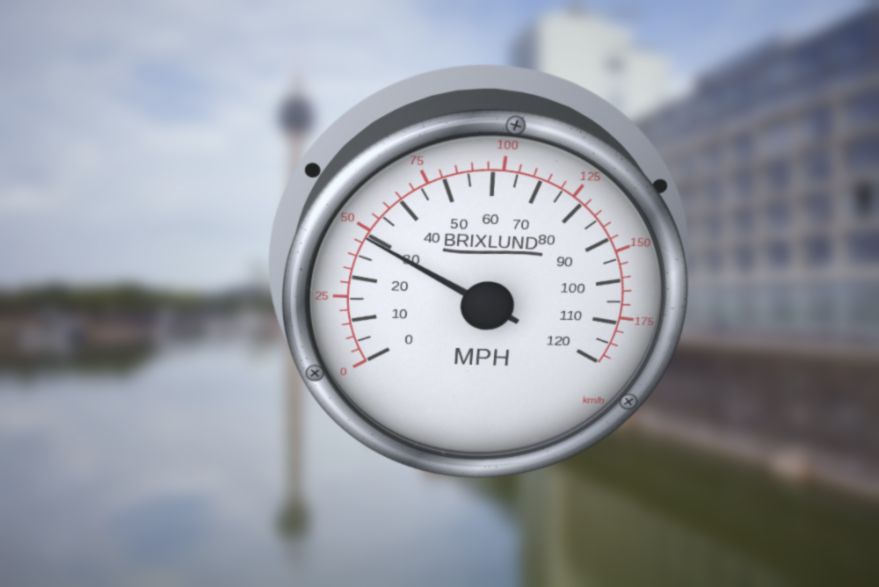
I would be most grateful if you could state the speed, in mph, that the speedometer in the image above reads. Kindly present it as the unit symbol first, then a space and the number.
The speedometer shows mph 30
